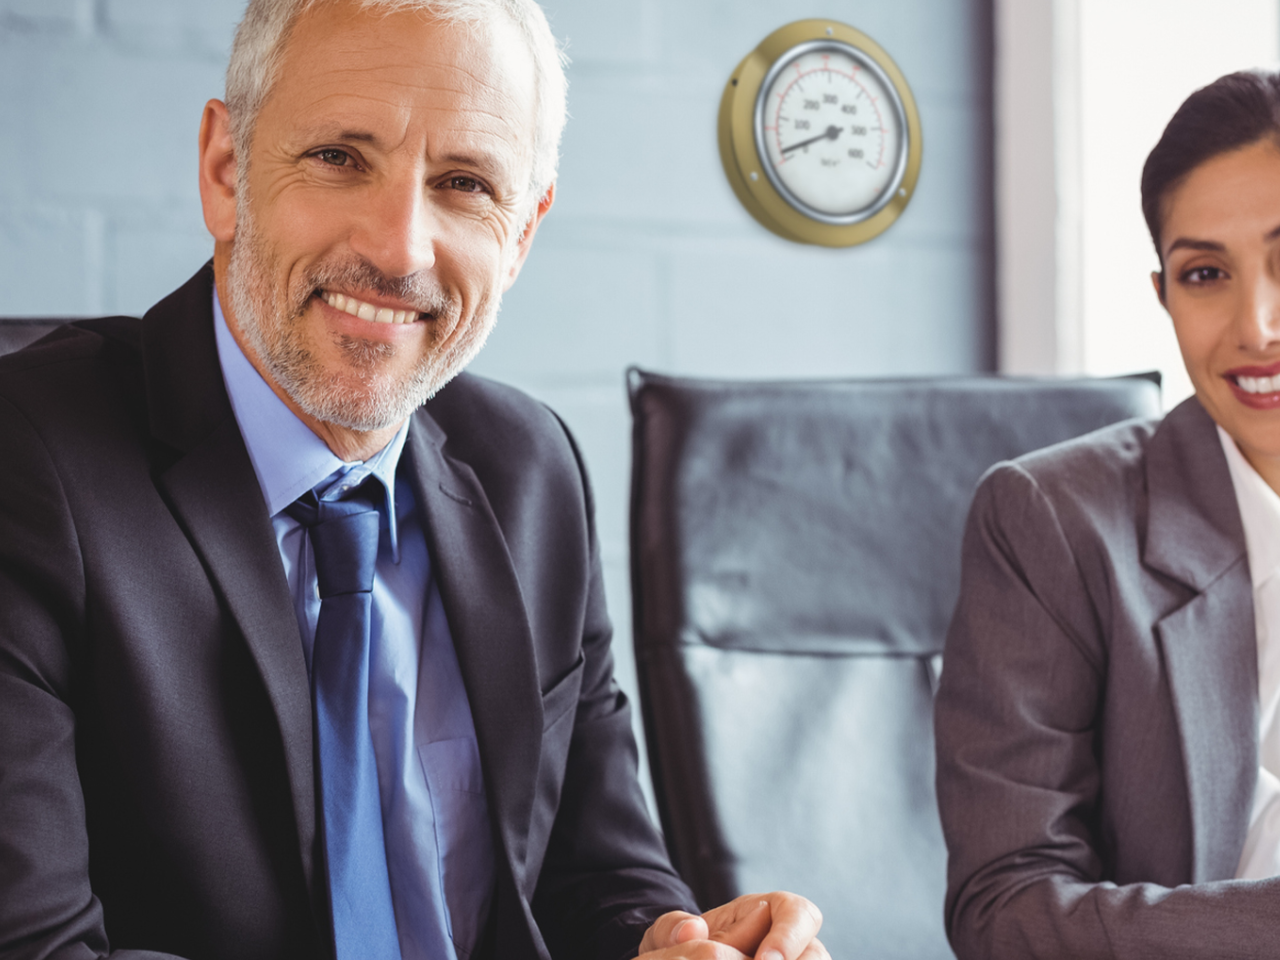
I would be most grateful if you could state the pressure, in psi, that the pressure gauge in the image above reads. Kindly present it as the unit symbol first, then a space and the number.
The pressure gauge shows psi 20
